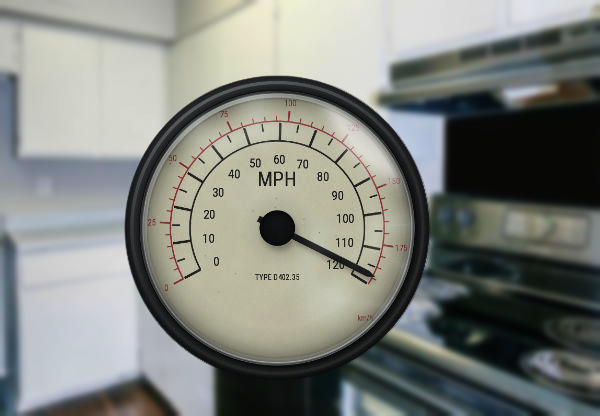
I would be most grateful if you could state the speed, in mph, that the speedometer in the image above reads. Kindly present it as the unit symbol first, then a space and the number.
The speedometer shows mph 117.5
